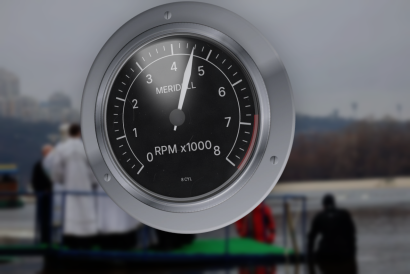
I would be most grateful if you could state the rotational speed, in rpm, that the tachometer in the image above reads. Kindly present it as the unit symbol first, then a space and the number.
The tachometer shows rpm 4600
